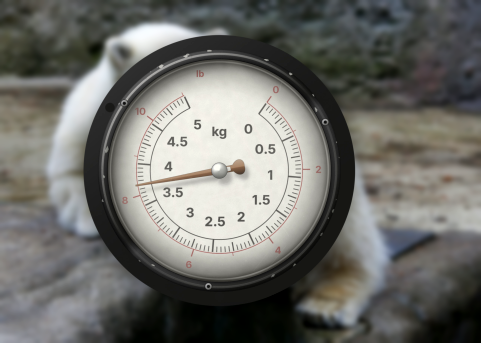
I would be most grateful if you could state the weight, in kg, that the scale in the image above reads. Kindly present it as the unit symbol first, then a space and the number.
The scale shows kg 3.75
